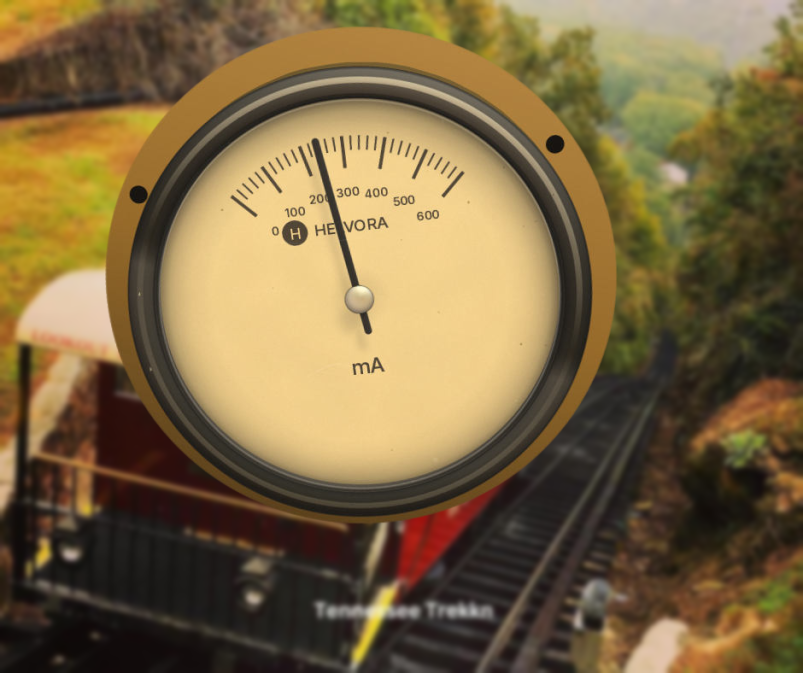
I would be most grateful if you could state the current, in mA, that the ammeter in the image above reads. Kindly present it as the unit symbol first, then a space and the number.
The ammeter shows mA 240
